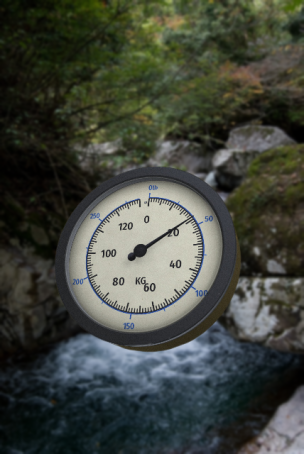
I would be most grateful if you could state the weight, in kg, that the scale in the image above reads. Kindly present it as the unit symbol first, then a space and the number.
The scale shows kg 20
